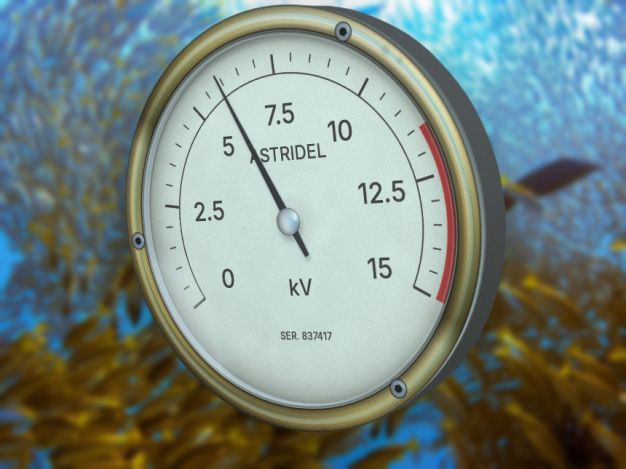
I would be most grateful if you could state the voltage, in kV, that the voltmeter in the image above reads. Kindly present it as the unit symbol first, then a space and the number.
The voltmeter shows kV 6
